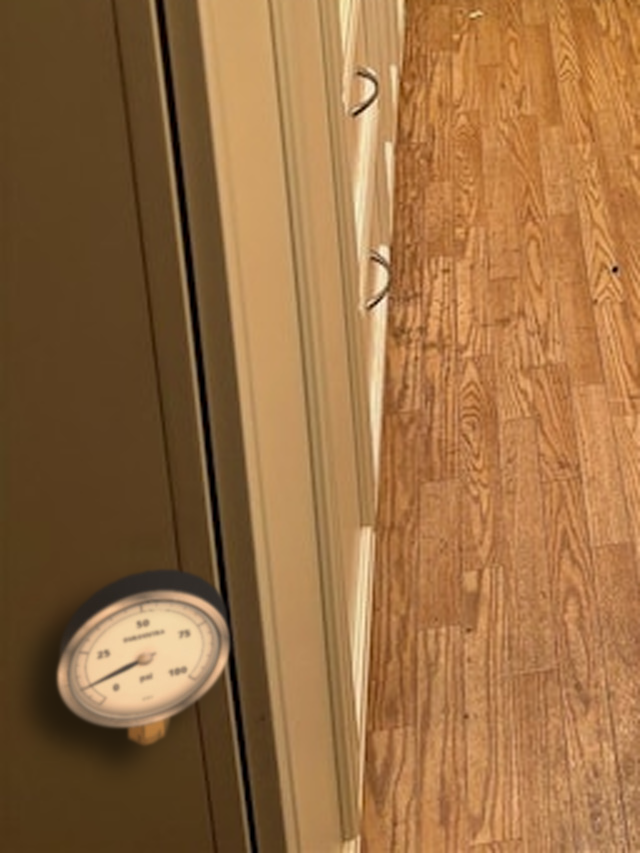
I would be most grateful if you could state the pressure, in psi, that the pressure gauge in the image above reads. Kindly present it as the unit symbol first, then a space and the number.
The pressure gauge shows psi 10
